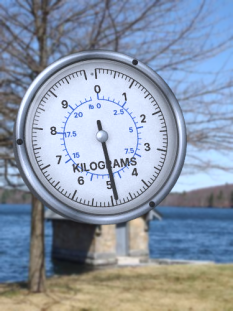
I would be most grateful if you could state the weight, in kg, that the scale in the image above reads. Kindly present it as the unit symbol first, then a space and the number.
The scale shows kg 4.9
